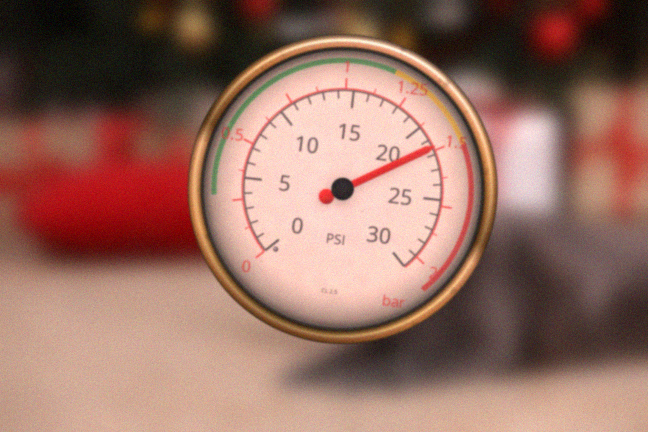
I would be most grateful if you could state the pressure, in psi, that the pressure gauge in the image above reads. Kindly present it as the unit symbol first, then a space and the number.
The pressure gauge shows psi 21.5
